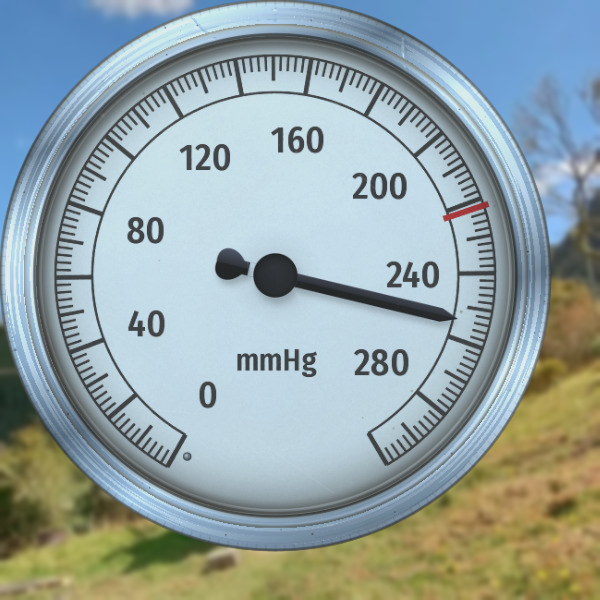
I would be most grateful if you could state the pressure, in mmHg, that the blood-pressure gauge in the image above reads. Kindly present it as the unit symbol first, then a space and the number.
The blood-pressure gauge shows mmHg 254
